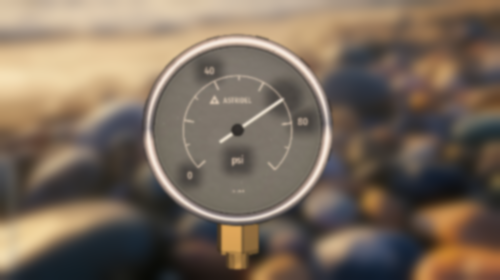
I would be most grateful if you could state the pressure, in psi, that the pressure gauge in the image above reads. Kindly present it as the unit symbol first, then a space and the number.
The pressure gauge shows psi 70
